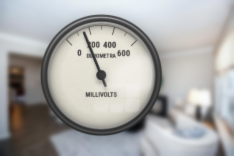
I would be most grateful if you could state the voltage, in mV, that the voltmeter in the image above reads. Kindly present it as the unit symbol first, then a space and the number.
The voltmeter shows mV 150
